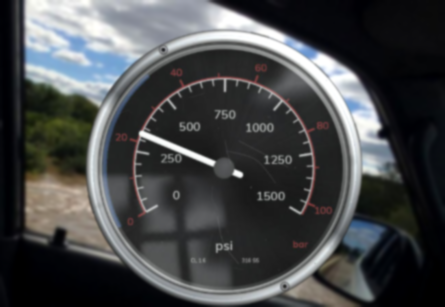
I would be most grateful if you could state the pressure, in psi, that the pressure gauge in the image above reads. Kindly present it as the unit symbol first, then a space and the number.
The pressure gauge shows psi 325
